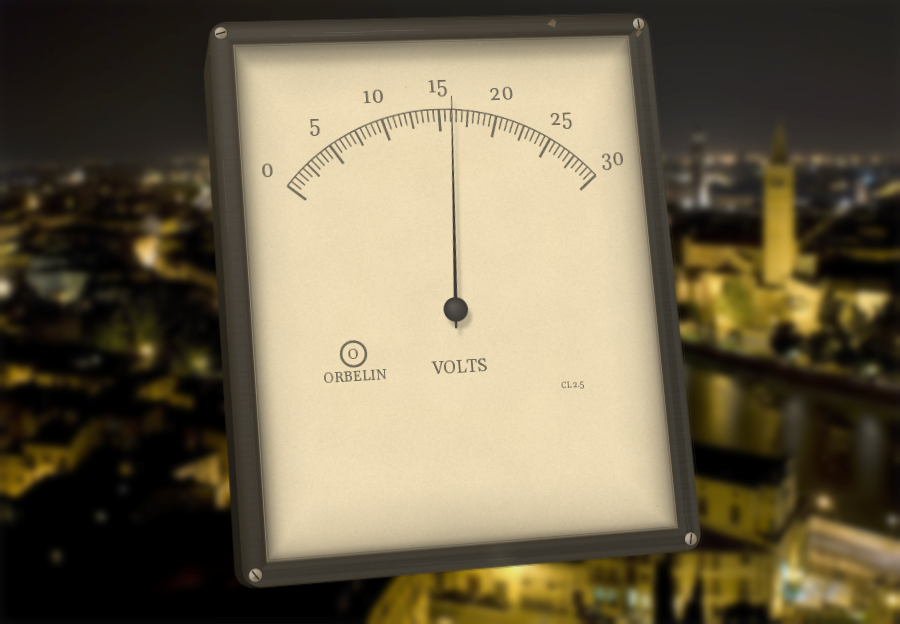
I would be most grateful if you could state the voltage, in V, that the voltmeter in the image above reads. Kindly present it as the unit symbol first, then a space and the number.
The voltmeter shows V 16
